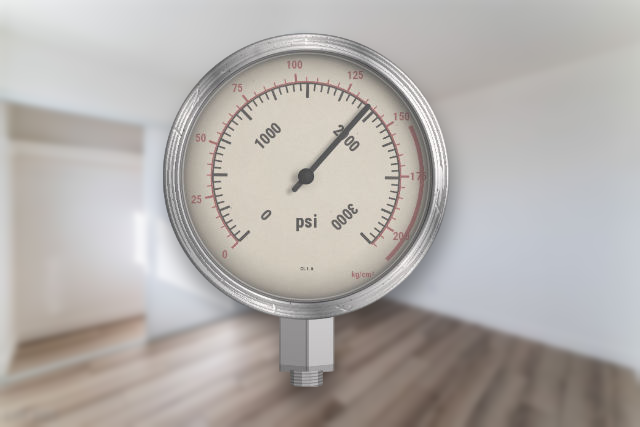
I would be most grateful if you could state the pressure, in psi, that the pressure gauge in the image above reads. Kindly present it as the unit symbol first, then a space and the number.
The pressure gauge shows psi 1950
